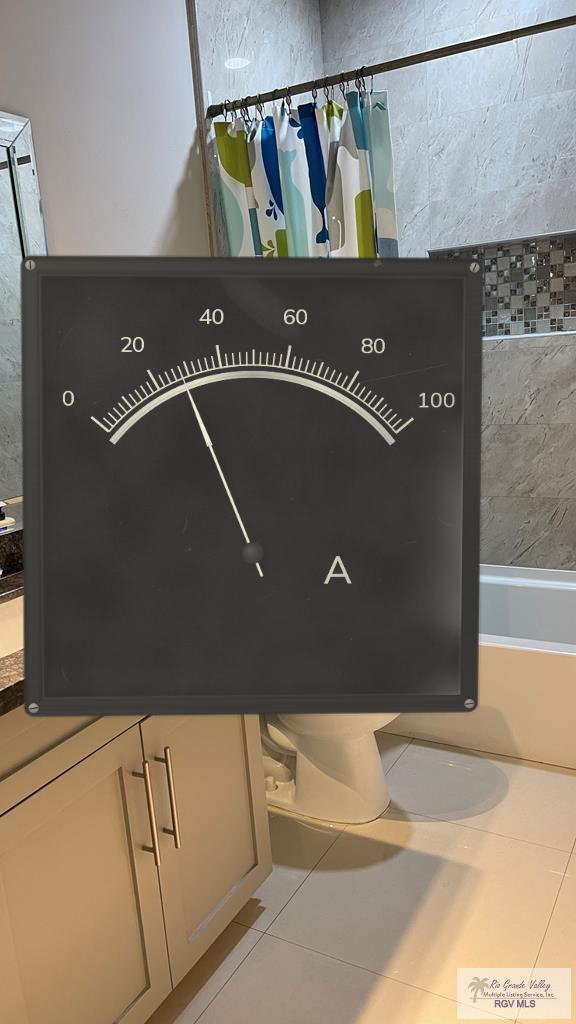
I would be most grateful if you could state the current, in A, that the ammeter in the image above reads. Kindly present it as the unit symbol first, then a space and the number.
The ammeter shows A 28
